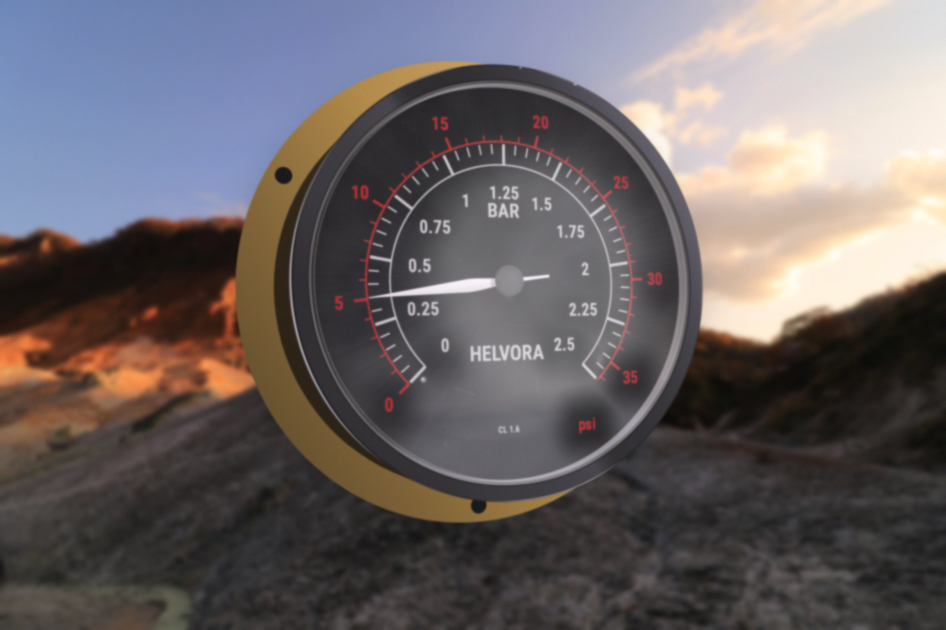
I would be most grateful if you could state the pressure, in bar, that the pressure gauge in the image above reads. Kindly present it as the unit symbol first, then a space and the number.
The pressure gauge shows bar 0.35
